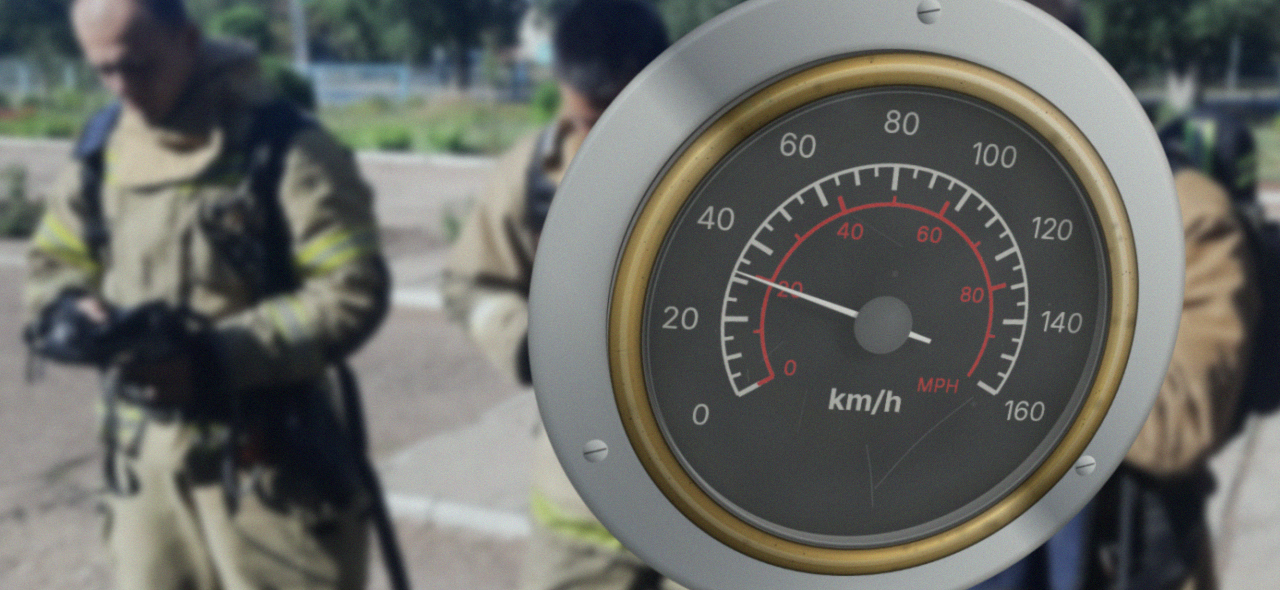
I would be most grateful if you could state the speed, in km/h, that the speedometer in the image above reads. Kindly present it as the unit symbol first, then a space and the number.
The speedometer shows km/h 32.5
